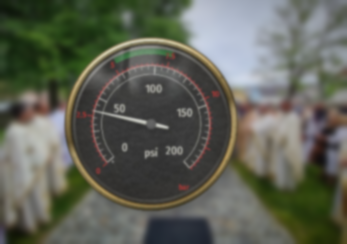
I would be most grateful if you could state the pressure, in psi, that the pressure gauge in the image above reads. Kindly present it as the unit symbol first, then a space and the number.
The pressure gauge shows psi 40
